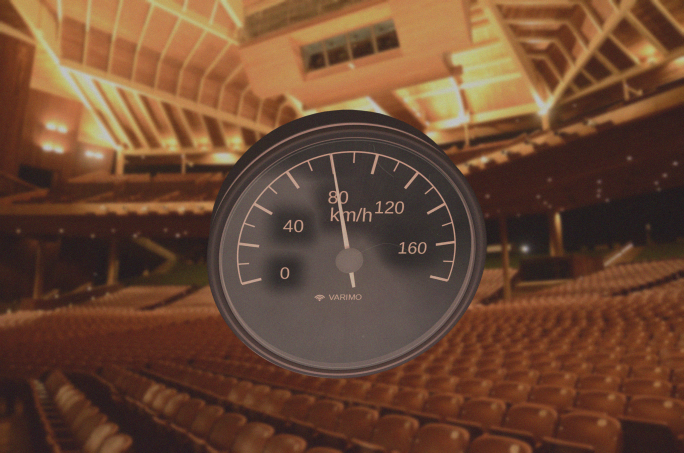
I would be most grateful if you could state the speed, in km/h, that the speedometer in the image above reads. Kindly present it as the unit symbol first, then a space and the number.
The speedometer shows km/h 80
